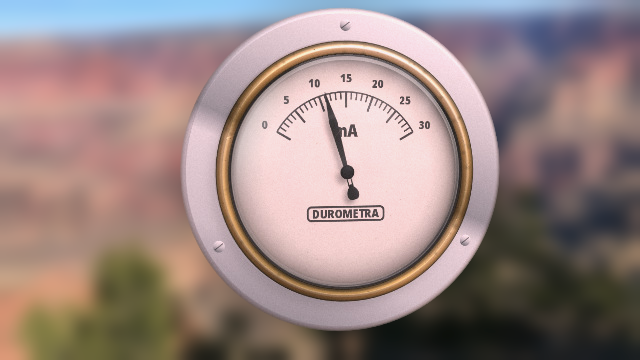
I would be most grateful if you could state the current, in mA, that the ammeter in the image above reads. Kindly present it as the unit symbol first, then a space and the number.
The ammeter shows mA 11
